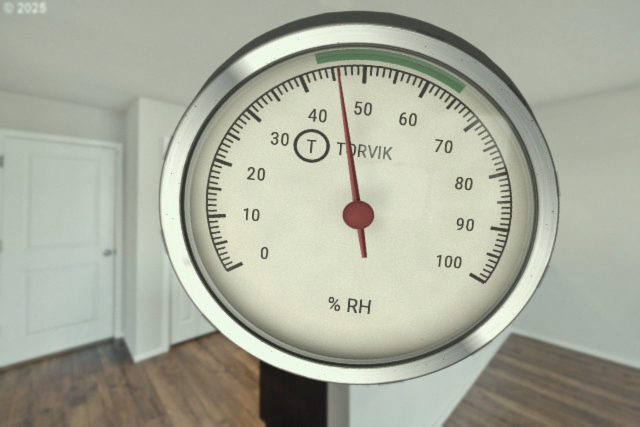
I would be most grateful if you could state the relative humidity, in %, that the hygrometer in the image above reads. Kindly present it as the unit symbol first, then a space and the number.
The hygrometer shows % 46
